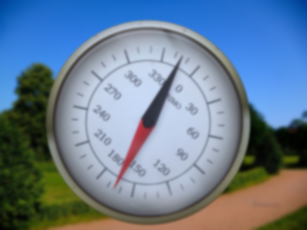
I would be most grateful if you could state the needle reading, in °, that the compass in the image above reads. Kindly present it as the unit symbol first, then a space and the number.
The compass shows ° 165
